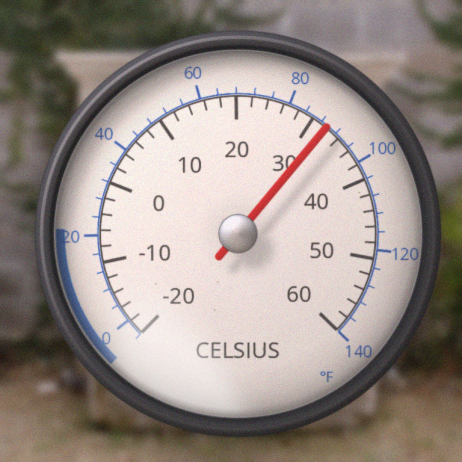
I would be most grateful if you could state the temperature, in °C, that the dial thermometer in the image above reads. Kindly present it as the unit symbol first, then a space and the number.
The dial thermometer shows °C 32
